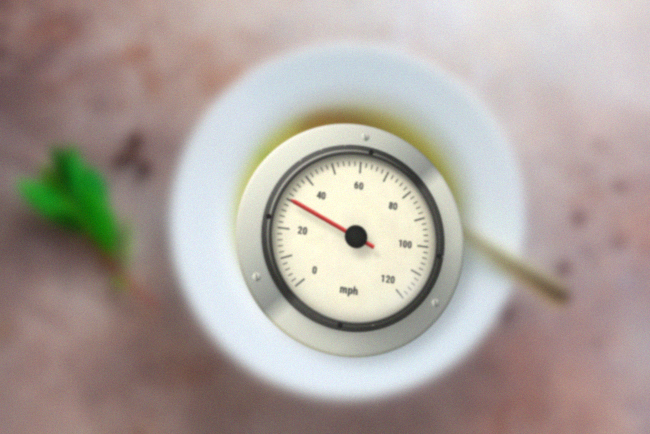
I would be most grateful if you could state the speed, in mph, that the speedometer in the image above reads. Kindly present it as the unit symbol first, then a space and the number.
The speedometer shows mph 30
